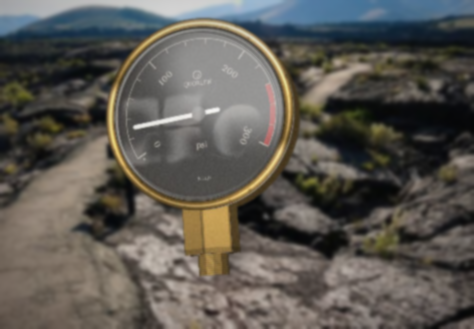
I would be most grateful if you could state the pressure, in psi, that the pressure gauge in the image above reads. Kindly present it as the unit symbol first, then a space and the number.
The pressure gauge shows psi 30
